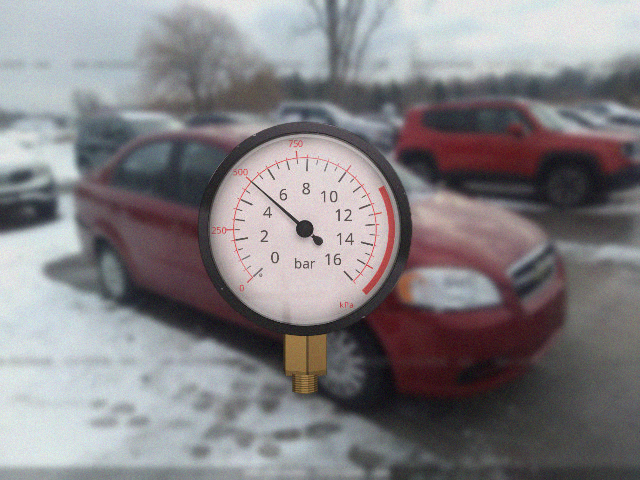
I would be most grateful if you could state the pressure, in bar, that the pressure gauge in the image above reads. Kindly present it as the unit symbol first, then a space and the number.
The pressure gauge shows bar 5
